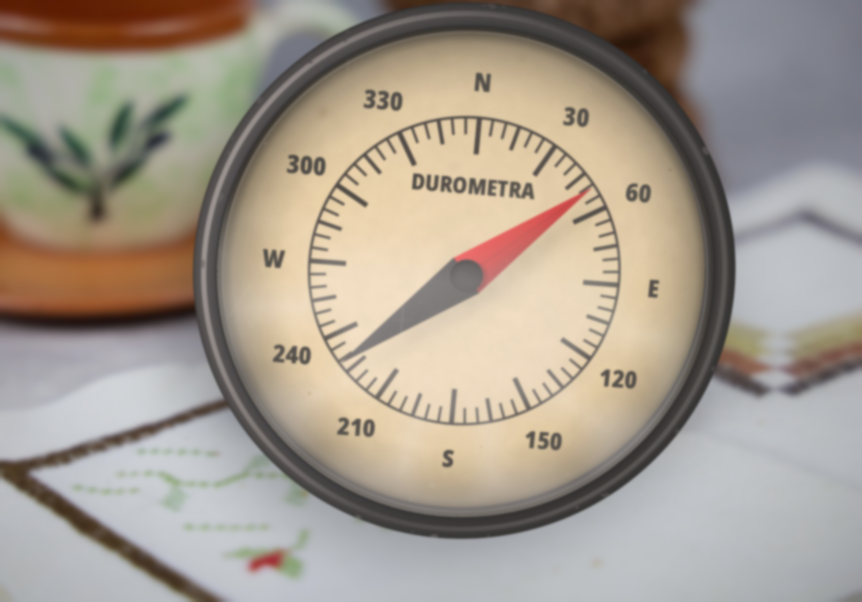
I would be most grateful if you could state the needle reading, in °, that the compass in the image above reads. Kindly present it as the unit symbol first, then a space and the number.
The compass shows ° 50
